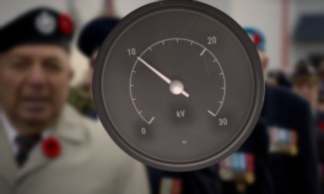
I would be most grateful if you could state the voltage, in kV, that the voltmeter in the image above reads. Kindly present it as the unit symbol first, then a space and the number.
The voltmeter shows kV 10
